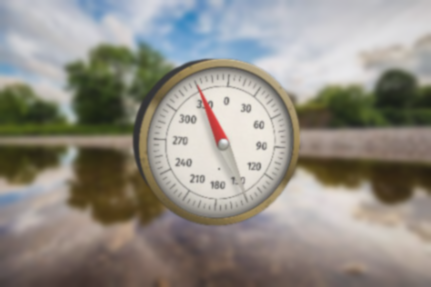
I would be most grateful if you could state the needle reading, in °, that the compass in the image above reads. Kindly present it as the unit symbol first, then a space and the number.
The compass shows ° 330
